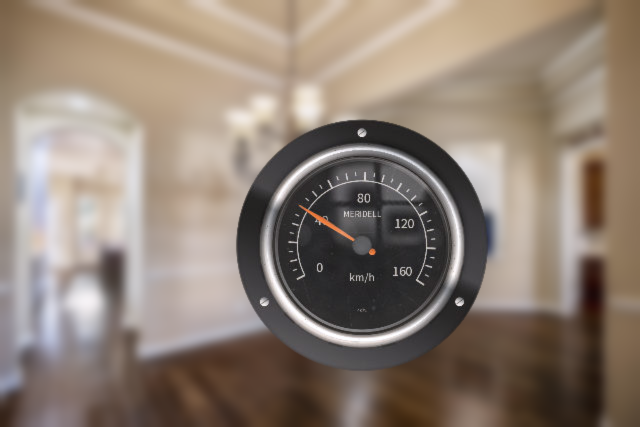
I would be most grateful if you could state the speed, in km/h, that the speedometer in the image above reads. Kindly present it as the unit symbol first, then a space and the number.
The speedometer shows km/h 40
